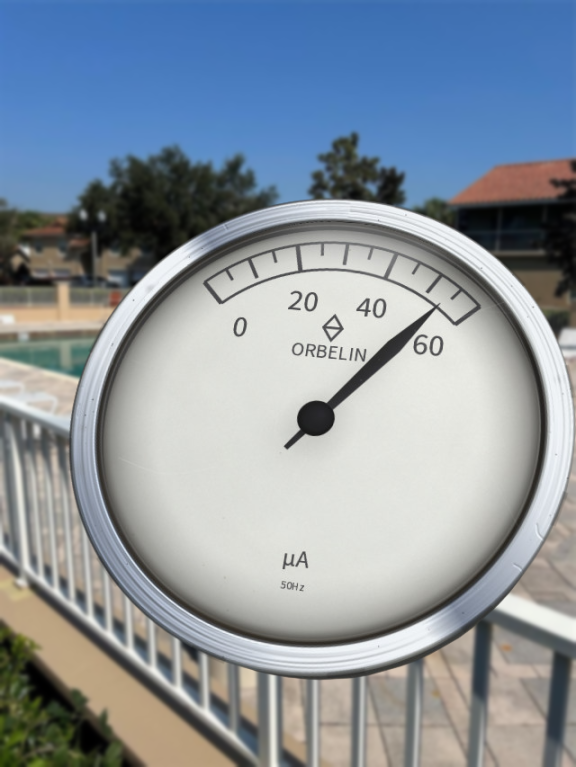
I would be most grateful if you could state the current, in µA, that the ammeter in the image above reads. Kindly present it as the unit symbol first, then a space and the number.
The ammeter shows µA 55
